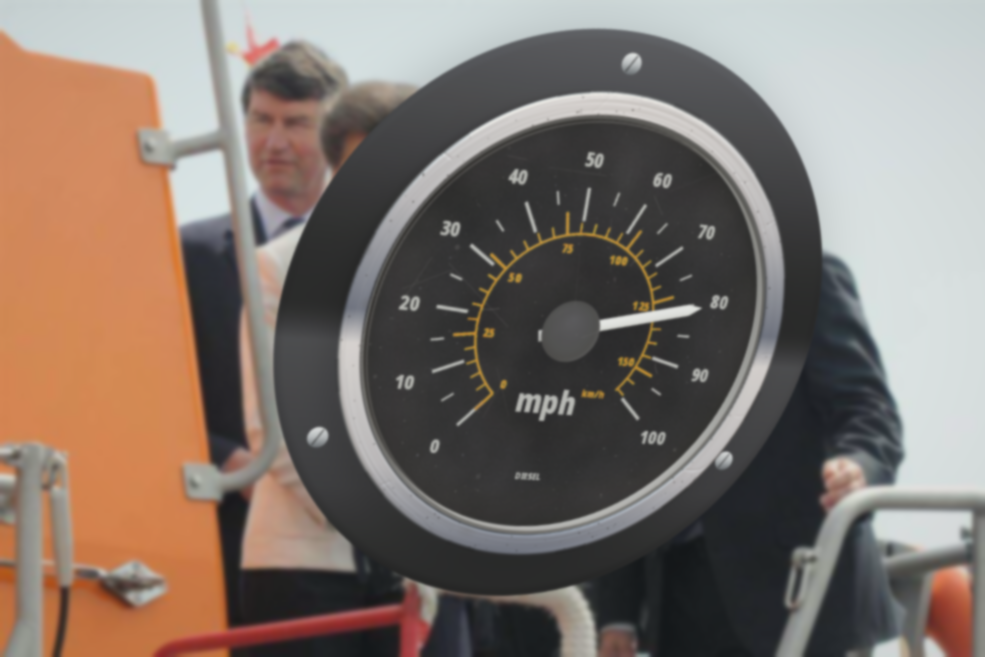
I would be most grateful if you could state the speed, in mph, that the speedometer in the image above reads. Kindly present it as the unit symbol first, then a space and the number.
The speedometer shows mph 80
